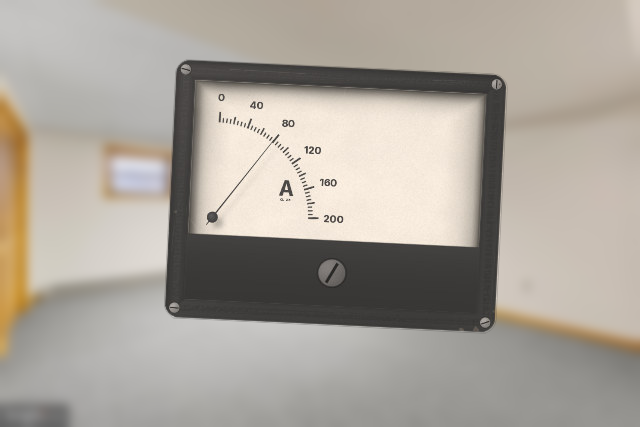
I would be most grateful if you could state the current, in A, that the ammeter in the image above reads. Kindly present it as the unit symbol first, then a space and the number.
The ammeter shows A 80
